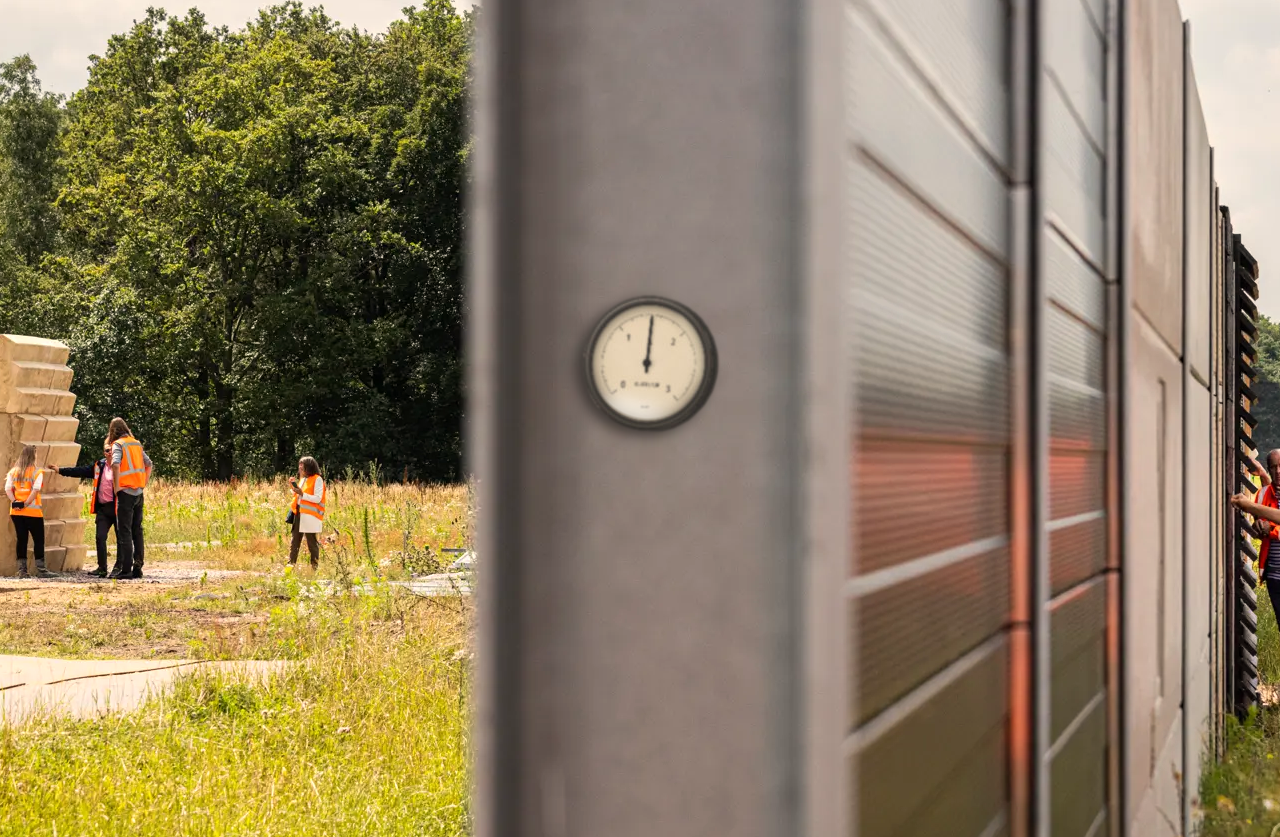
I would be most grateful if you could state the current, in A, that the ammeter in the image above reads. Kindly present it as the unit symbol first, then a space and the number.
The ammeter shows A 1.5
